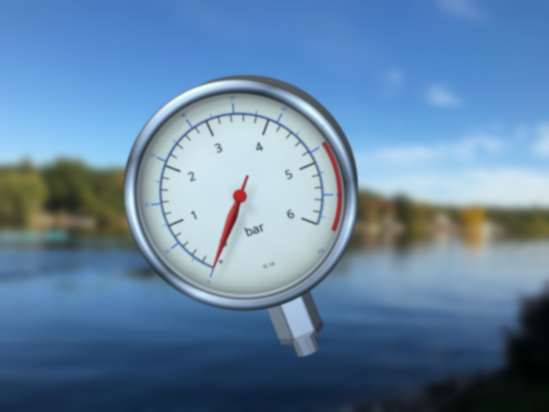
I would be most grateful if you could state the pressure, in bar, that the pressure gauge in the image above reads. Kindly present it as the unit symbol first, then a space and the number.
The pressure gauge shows bar 0
